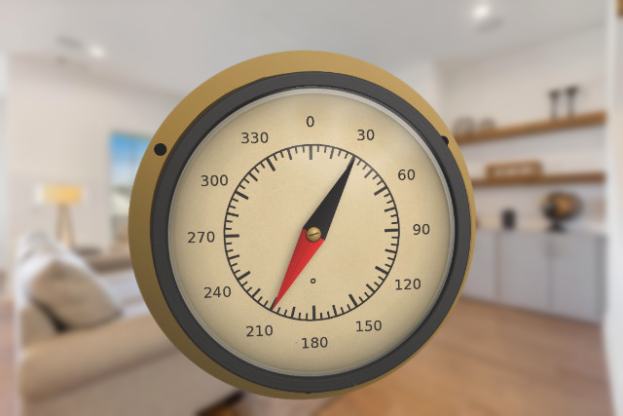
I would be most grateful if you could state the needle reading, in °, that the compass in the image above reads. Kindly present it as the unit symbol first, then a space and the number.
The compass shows ° 210
